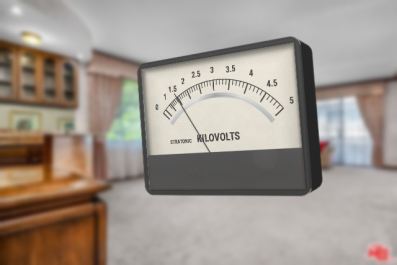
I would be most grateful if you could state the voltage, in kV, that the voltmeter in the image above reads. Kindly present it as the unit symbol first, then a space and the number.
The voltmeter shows kV 1.5
